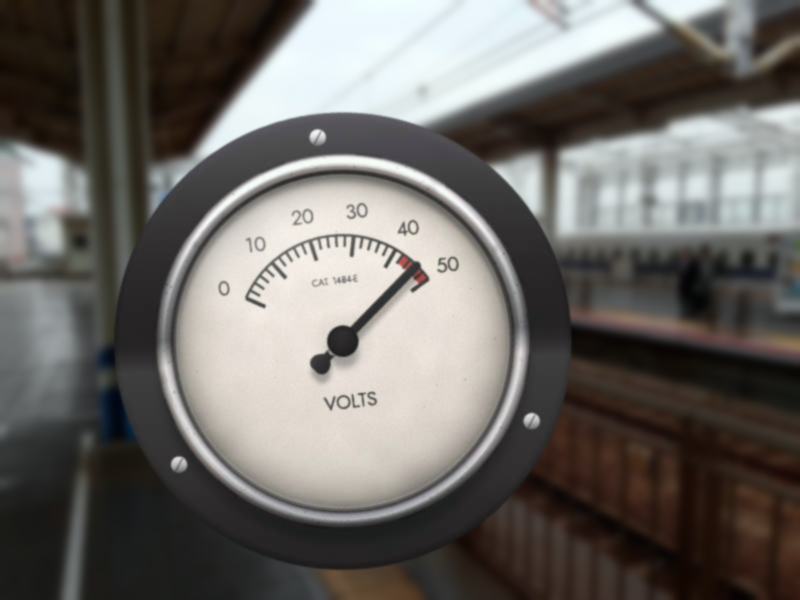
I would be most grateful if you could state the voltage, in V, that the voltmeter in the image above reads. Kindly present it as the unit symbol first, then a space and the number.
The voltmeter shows V 46
